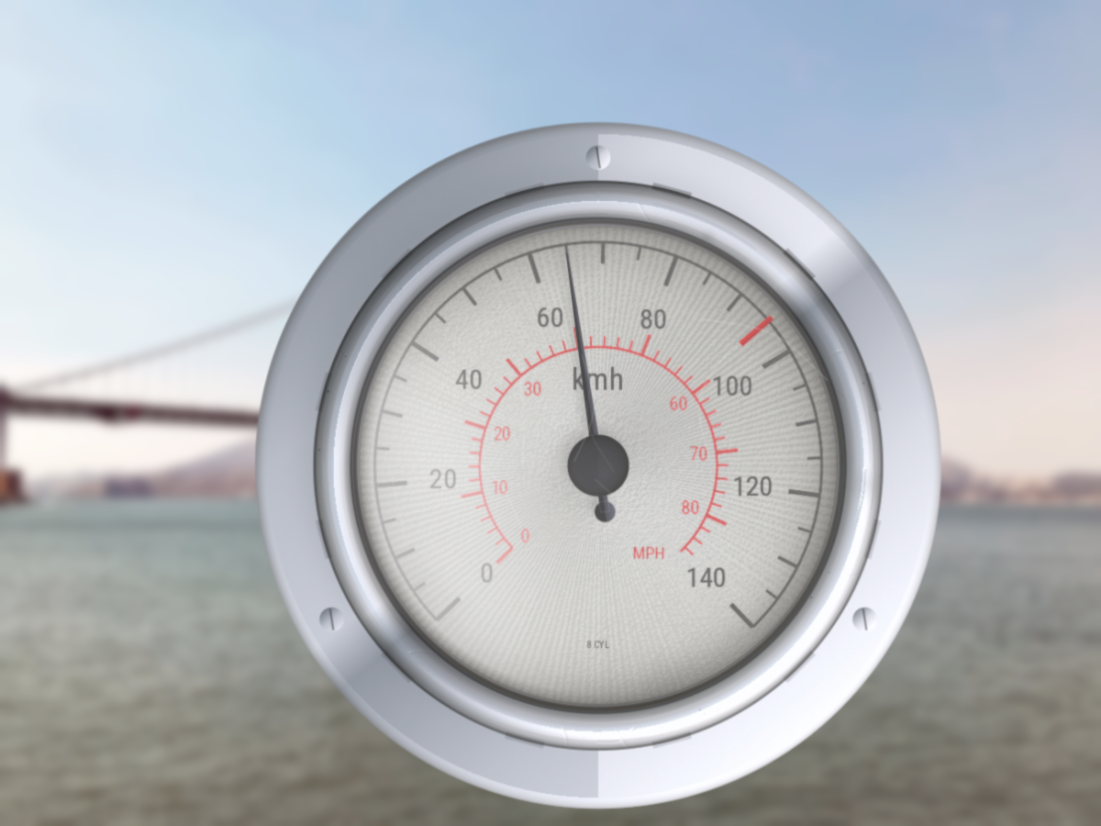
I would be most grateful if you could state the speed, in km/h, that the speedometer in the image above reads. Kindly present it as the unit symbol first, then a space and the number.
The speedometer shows km/h 65
